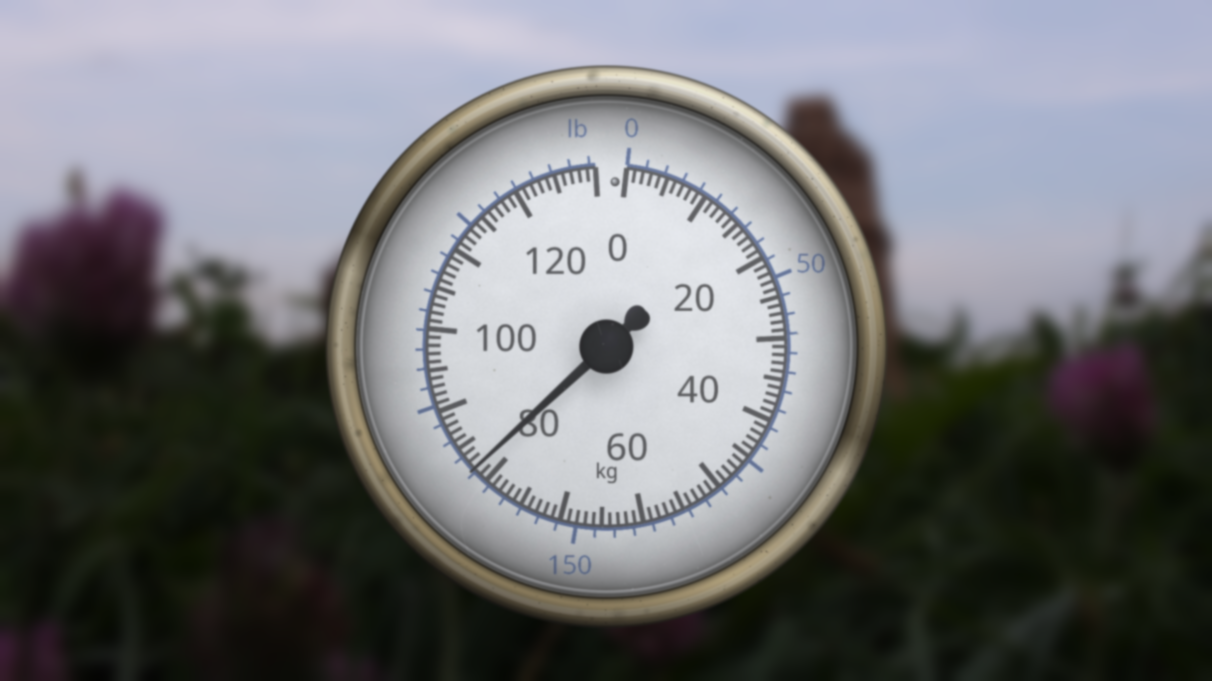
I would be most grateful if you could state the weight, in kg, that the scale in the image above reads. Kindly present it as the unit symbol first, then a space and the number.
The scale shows kg 82
